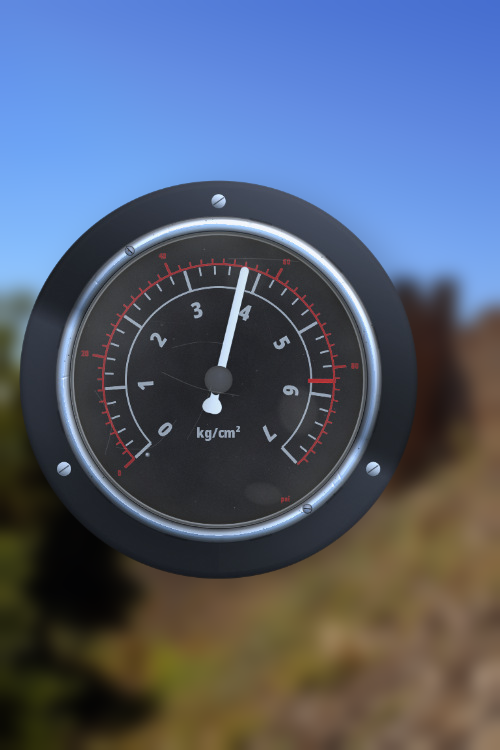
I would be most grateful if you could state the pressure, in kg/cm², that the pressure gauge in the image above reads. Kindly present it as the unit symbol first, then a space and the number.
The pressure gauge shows kg/cm² 3.8
